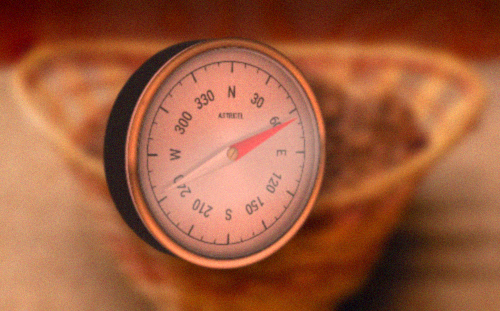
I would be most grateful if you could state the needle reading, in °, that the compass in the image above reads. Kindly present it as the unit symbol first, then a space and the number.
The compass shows ° 65
